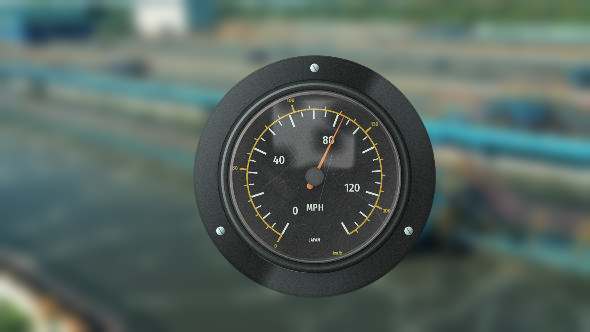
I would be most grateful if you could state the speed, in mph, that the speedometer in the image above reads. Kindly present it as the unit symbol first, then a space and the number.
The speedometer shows mph 82.5
